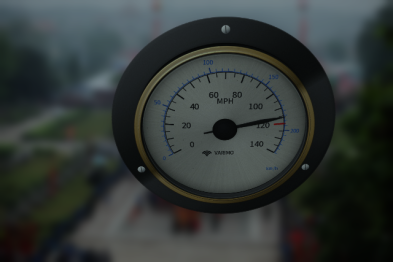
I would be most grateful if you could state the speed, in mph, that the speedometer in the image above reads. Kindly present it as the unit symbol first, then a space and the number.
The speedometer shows mph 115
